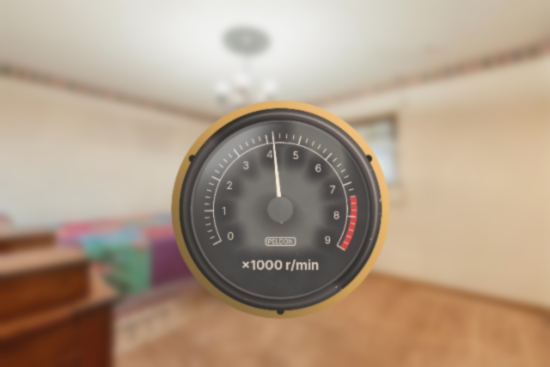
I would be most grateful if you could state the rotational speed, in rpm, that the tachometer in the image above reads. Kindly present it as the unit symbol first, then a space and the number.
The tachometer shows rpm 4200
